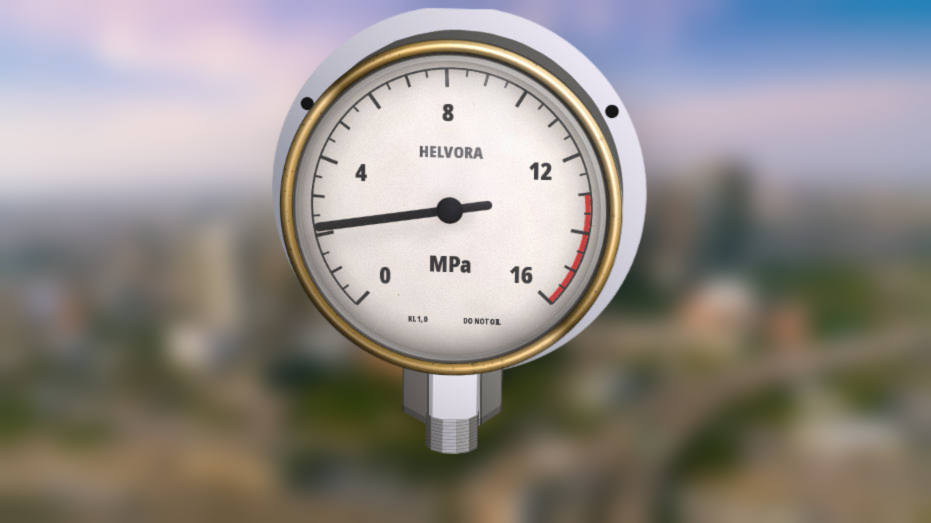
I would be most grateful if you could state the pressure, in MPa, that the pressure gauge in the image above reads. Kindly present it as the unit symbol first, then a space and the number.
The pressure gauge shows MPa 2.25
